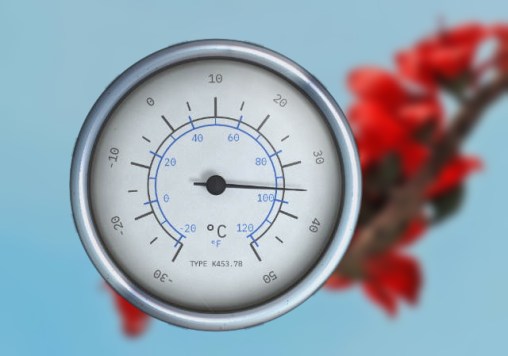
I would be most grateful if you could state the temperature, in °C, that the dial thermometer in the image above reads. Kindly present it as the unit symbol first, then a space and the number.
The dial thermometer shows °C 35
